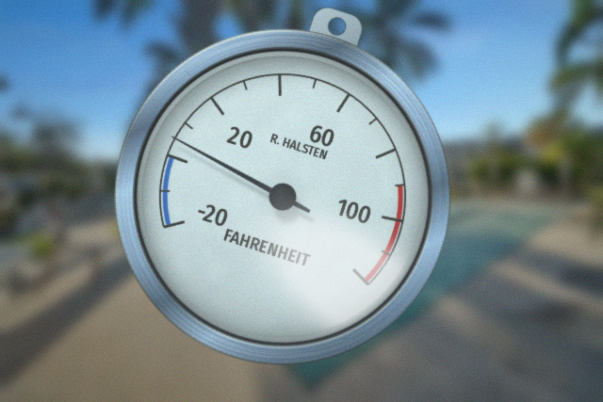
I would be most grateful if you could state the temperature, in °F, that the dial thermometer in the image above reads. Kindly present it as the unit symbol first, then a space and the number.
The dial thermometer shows °F 5
